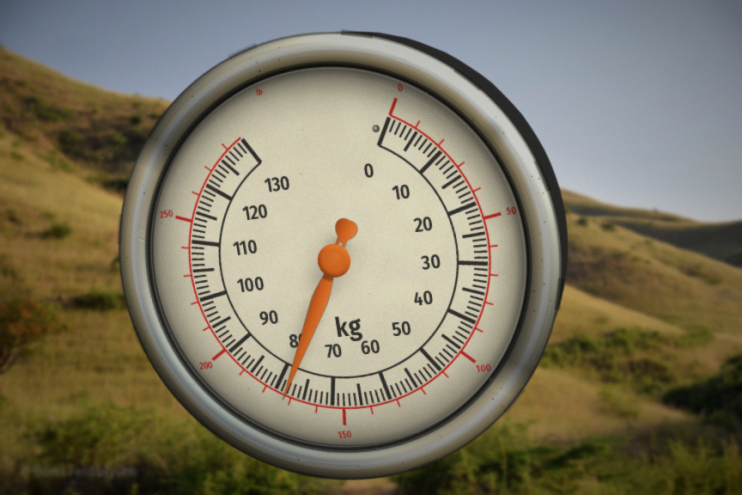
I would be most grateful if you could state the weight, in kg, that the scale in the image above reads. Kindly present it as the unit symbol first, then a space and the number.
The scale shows kg 78
